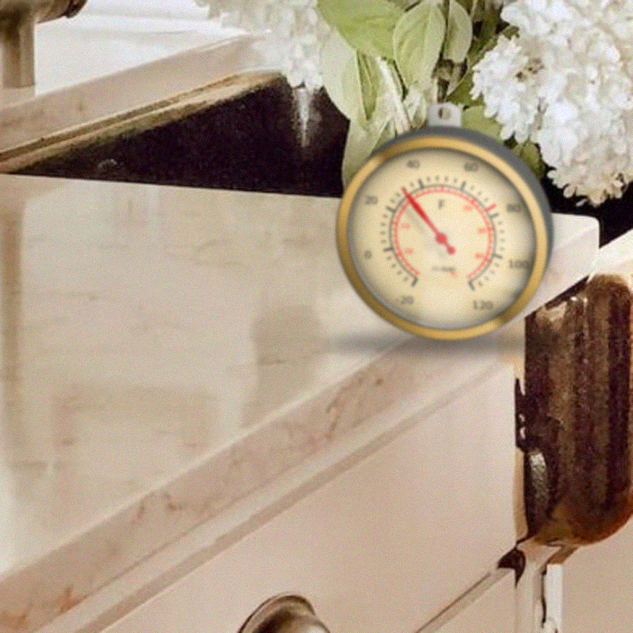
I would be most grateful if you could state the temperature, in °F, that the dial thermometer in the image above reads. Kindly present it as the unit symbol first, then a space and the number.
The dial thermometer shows °F 32
